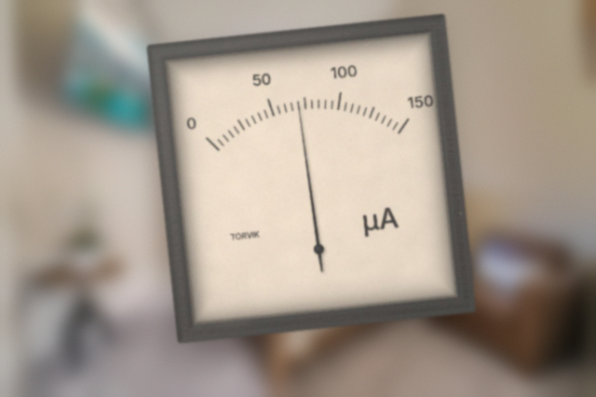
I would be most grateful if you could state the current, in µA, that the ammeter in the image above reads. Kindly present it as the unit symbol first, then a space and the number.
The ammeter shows µA 70
